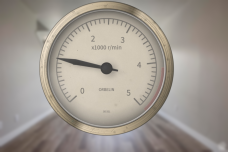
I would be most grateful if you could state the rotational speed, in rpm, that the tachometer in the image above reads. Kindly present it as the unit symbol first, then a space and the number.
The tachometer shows rpm 1000
